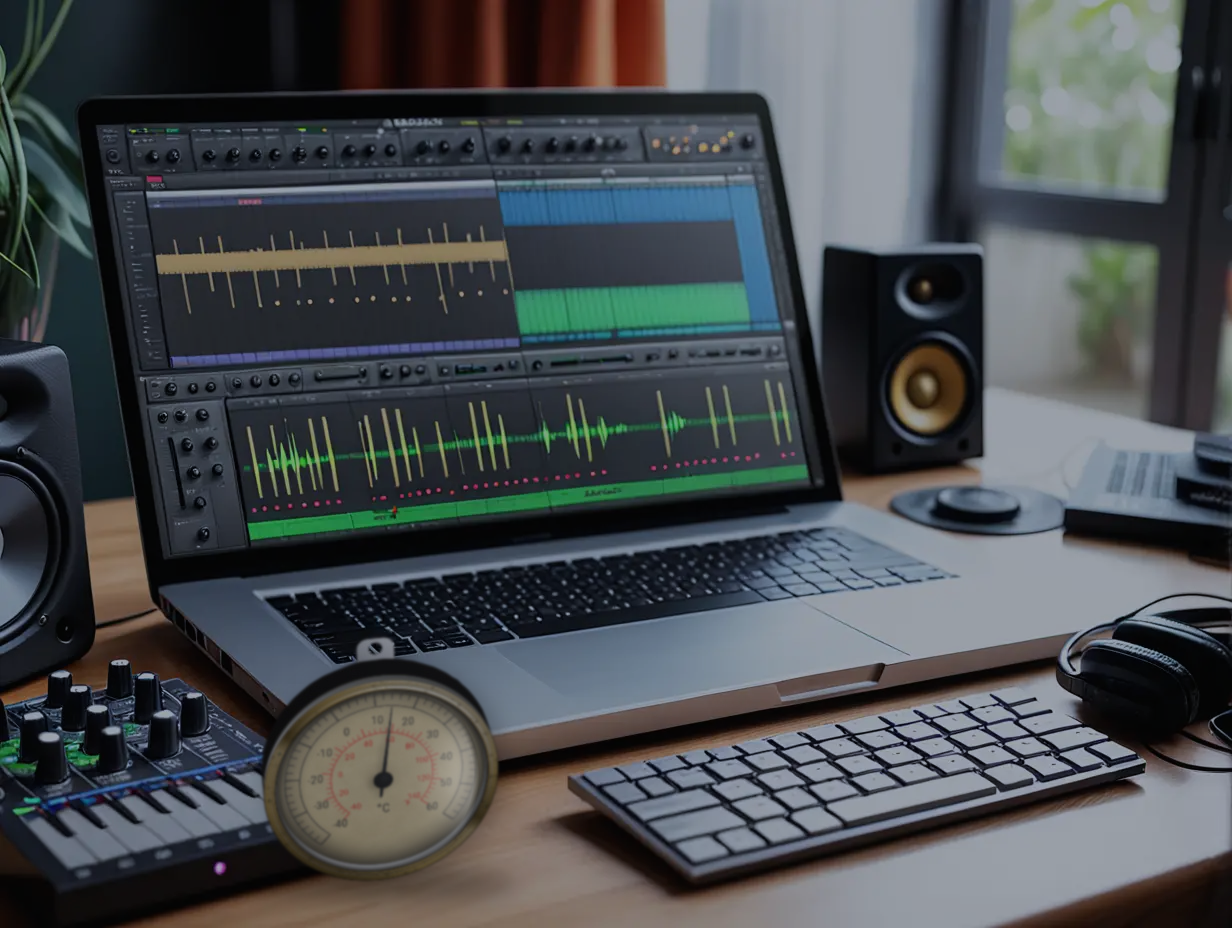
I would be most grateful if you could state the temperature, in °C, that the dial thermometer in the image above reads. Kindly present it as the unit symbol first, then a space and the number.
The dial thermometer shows °C 14
